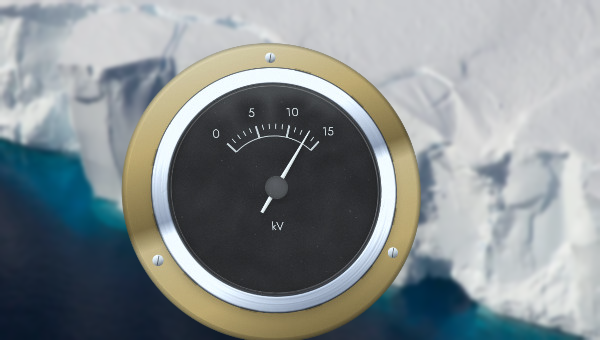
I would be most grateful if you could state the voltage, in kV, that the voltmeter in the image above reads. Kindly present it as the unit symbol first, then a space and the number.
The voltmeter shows kV 13
